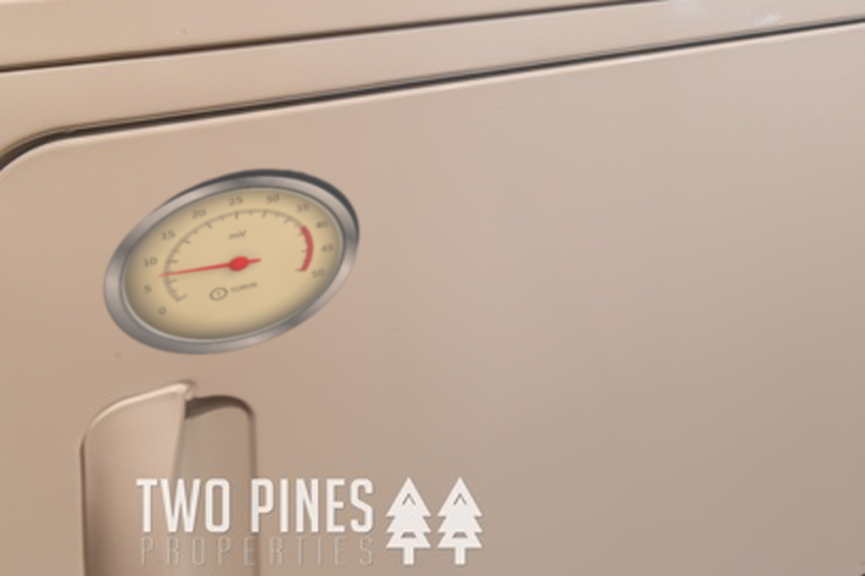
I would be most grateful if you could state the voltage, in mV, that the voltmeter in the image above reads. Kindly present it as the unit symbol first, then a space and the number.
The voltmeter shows mV 7.5
